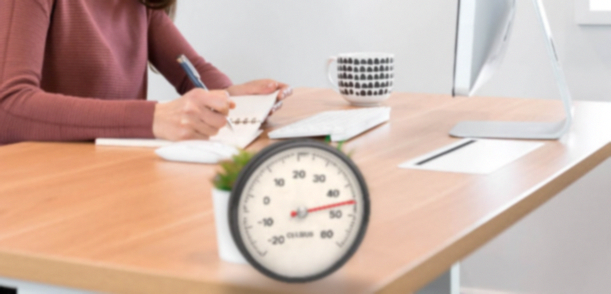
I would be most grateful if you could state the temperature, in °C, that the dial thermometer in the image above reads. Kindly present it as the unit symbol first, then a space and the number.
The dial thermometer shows °C 45
